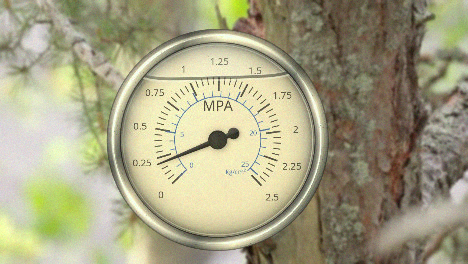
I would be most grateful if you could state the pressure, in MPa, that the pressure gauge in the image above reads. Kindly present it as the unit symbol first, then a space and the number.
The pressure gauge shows MPa 0.2
